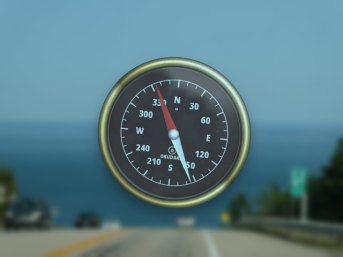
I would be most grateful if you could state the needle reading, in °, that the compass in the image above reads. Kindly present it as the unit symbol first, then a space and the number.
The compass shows ° 335
